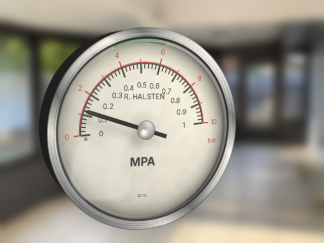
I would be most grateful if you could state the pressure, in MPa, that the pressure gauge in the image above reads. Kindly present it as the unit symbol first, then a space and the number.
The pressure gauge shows MPa 0.12
